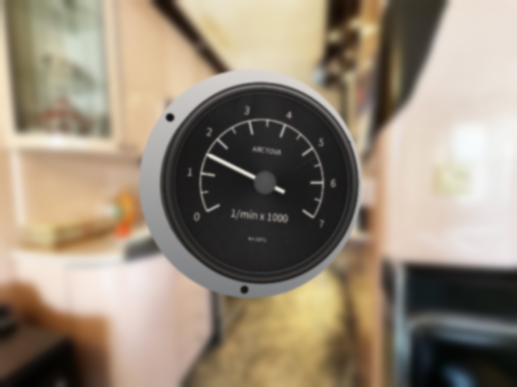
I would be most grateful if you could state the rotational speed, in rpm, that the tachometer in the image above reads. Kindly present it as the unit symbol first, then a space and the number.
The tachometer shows rpm 1500
